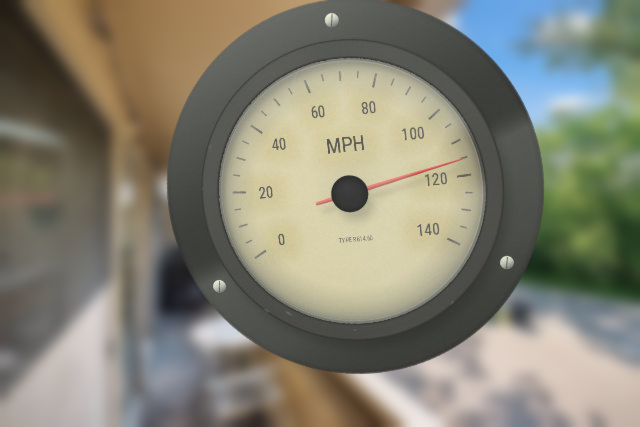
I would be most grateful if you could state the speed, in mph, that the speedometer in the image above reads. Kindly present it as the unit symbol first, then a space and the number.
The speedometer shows mph 115
